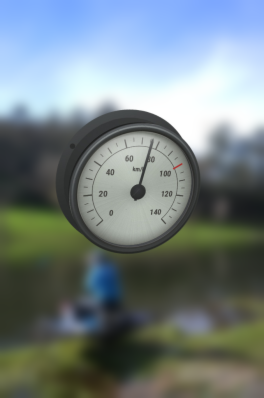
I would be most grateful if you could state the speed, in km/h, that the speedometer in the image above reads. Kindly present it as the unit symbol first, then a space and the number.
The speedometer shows km/h 75
